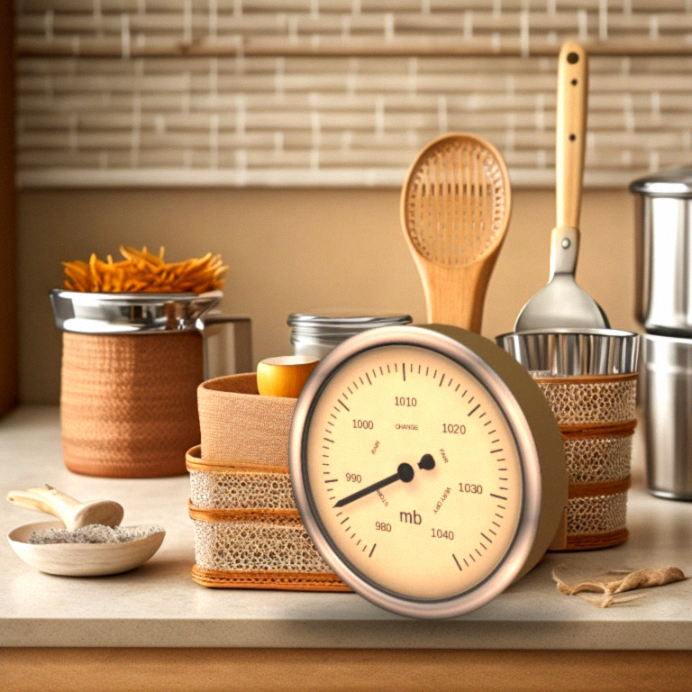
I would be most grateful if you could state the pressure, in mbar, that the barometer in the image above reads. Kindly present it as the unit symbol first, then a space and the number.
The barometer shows mbar 987
